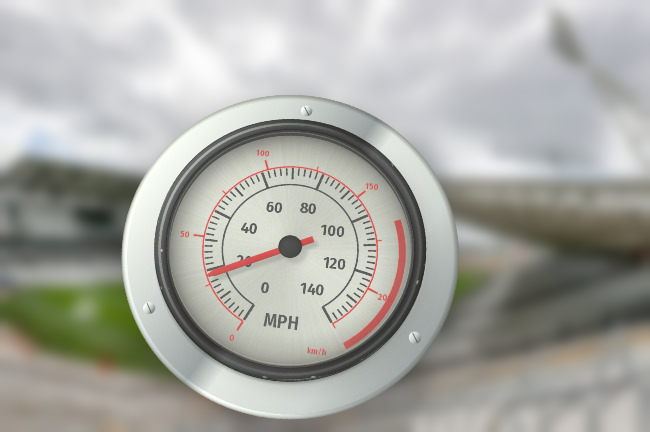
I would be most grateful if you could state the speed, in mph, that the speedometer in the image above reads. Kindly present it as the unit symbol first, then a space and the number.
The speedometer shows mph 18
